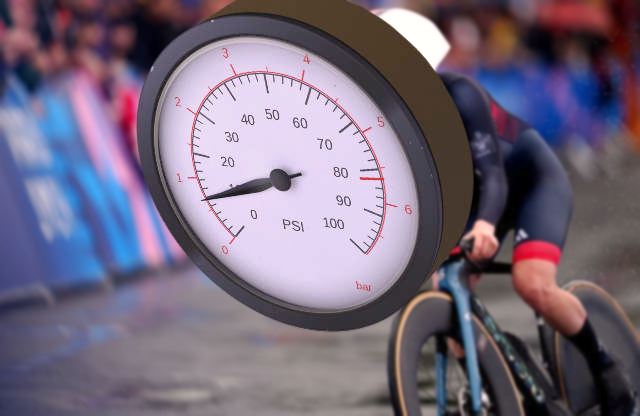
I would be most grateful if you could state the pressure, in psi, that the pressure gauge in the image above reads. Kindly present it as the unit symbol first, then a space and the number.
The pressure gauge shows psi 10
